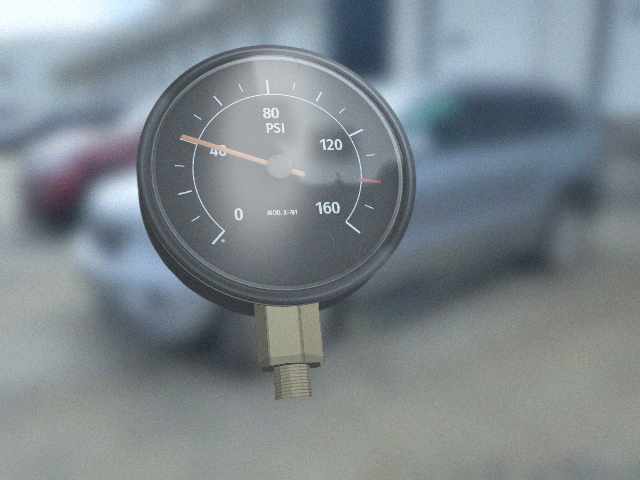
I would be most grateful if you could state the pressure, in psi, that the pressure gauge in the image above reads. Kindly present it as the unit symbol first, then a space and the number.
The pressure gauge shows psi 40
